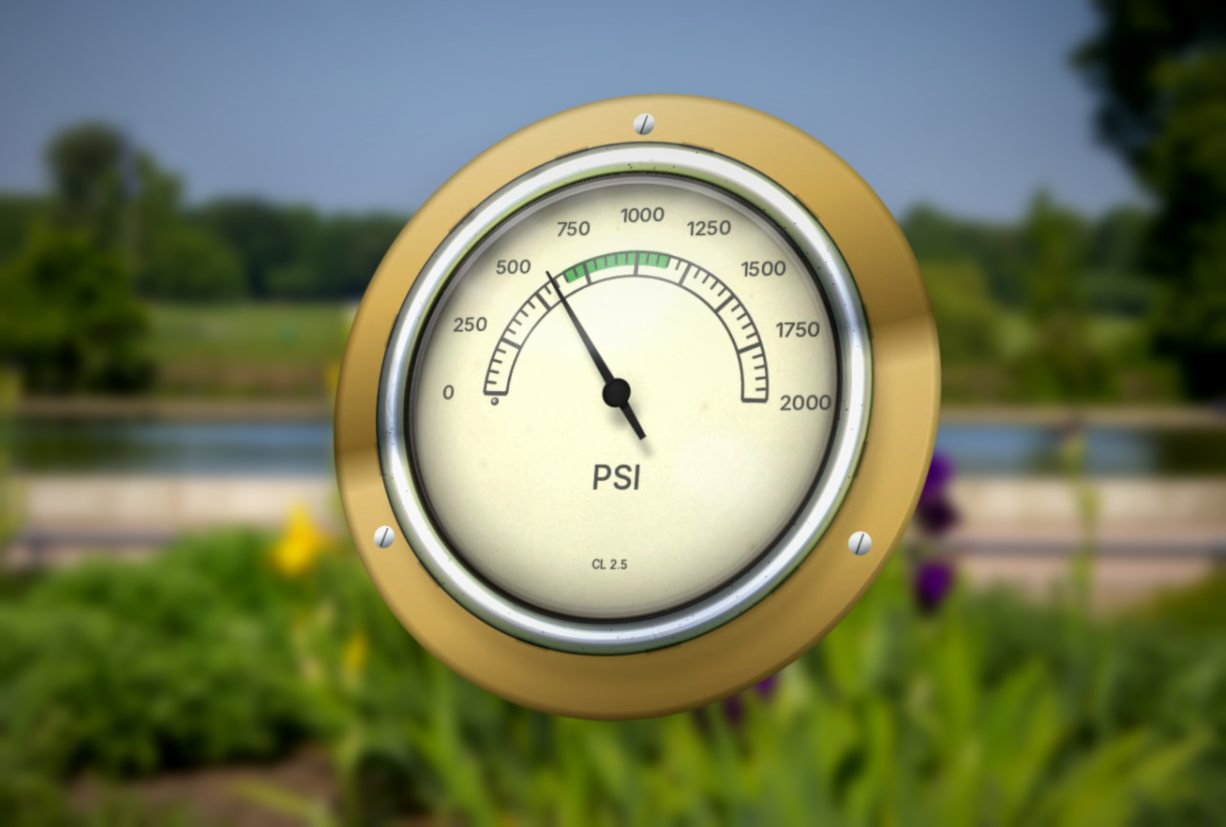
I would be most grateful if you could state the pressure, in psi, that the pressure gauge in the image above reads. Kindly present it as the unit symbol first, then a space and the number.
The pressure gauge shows psi 600
